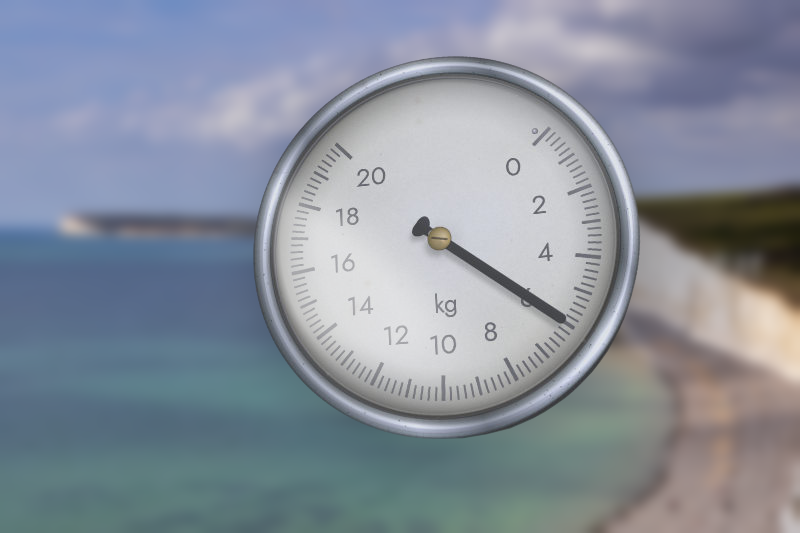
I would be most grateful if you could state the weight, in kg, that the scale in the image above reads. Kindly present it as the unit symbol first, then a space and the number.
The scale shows kg 6
